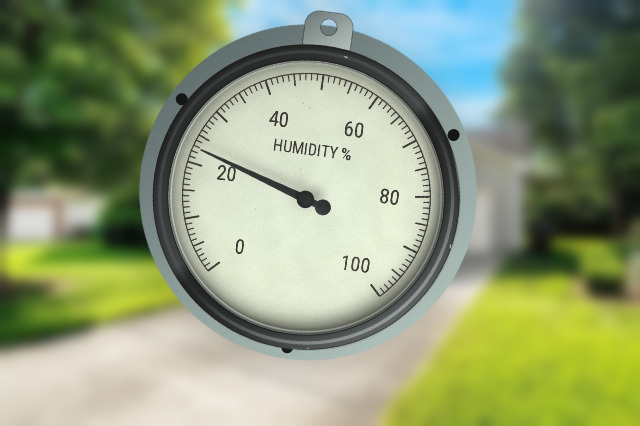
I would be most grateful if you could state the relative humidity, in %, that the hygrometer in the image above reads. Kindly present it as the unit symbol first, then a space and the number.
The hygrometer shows % 23
